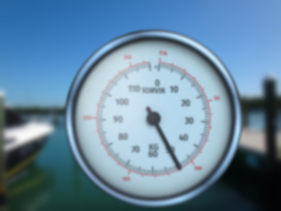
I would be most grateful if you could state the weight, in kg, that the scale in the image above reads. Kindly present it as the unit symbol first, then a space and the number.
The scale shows kg 50
